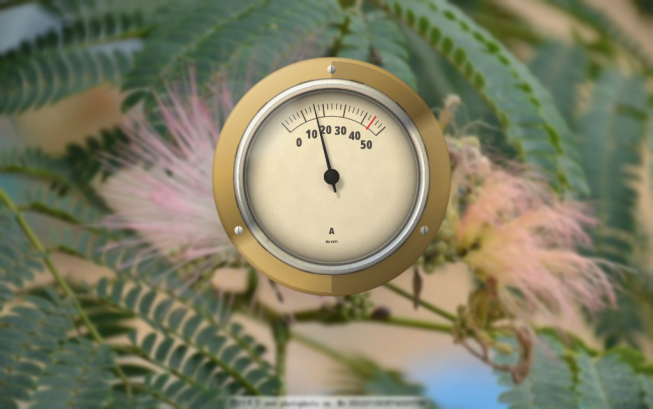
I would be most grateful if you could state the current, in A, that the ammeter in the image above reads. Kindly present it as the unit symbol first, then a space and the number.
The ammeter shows A 16
